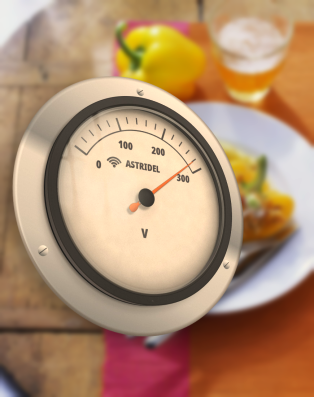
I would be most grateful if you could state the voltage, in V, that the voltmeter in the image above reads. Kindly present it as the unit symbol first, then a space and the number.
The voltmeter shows V 280
